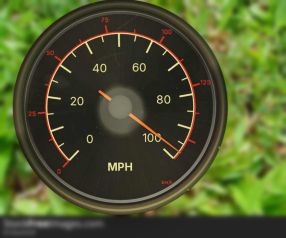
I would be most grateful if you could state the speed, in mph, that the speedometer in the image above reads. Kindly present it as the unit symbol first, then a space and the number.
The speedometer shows mph 97.5
